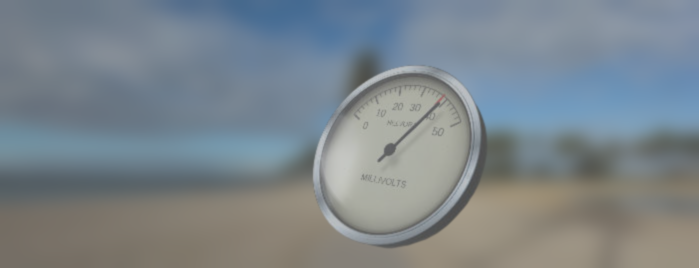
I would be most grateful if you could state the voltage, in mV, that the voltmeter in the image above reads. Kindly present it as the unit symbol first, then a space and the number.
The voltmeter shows mV 40
